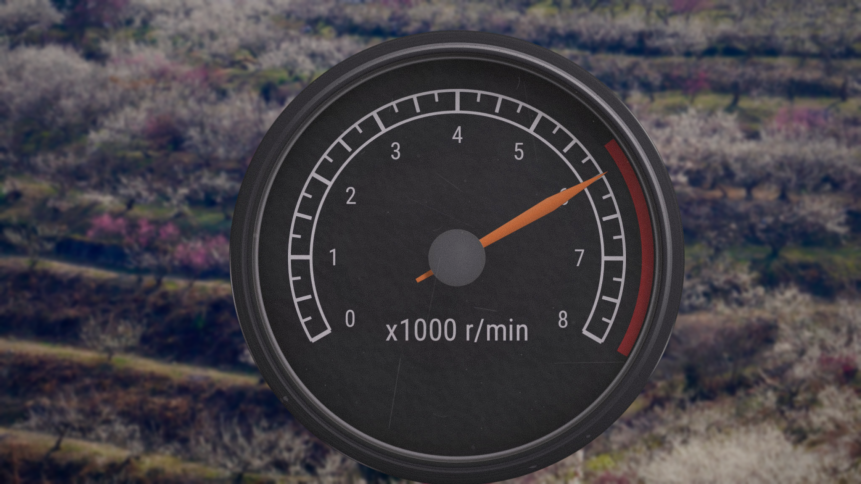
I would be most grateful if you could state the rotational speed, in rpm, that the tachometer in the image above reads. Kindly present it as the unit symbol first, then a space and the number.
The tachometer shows rpm 6000
